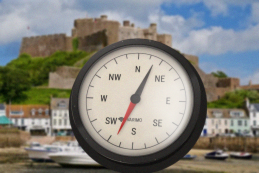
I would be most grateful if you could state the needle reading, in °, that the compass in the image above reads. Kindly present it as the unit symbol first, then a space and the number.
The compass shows ° 202.5
